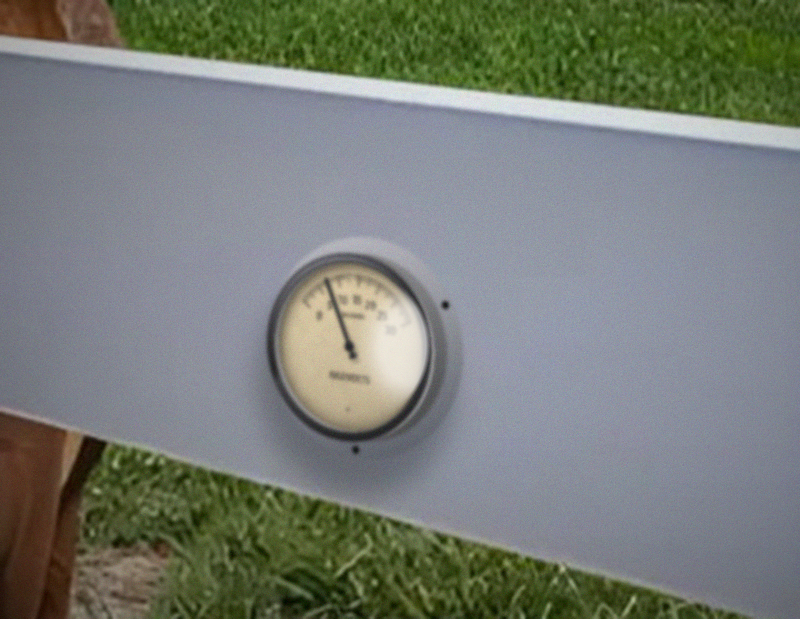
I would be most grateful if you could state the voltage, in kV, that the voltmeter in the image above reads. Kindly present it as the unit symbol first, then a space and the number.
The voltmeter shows kV 7.5
